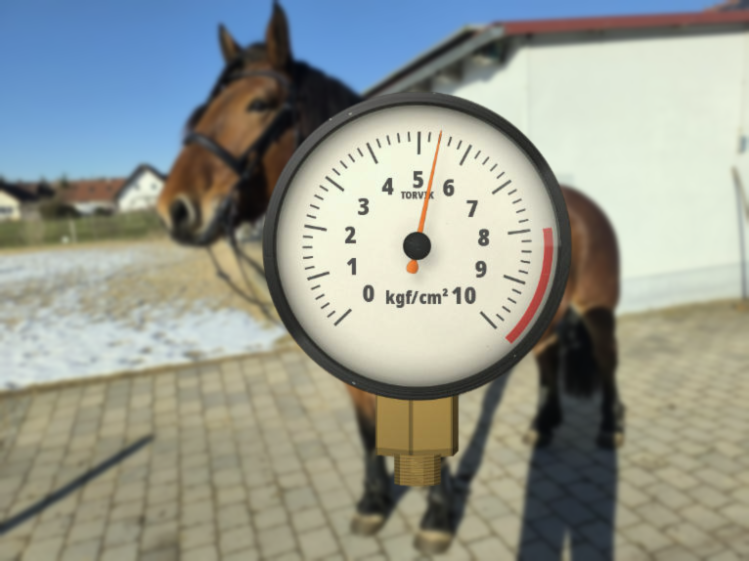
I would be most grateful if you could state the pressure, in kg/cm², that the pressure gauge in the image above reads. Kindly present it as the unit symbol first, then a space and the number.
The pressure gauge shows kg/cm² 5.4
